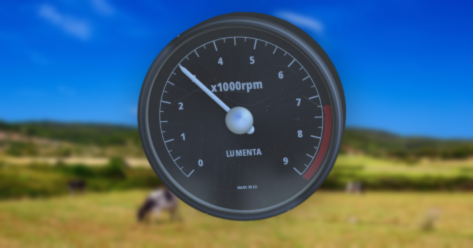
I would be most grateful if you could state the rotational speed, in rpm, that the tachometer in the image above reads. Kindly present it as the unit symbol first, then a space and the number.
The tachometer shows rpm 3000
